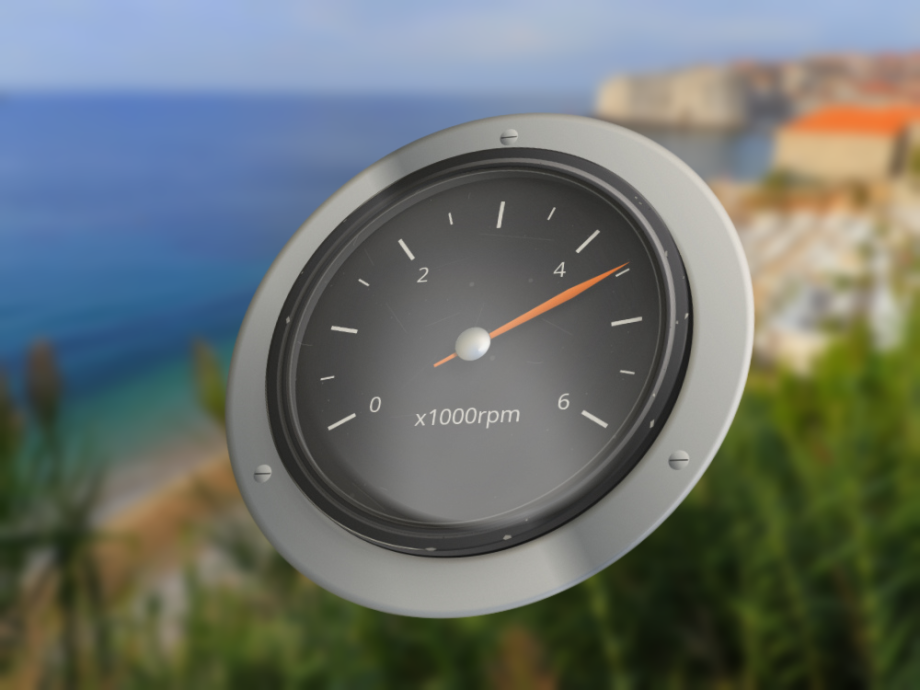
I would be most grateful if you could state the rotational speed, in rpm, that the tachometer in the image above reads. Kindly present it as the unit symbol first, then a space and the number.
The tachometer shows rpm 4500
